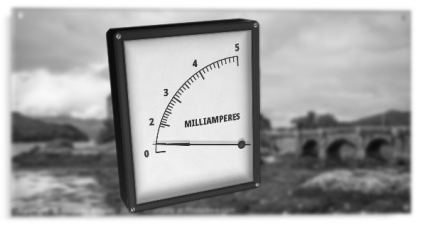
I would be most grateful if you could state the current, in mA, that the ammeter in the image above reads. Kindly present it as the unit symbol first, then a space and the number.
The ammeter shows mA 1
